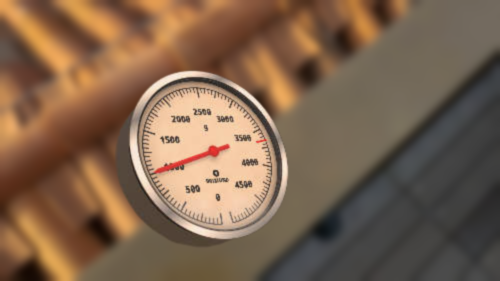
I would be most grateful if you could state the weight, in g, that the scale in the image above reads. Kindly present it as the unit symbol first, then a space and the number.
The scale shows g 1000
